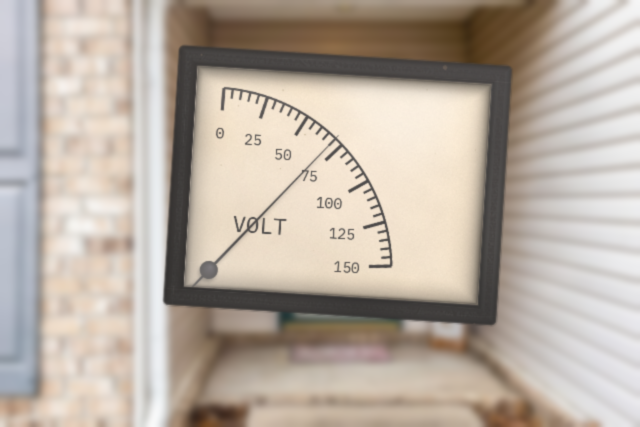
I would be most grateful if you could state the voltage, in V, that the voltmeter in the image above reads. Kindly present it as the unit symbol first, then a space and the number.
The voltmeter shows V 70
